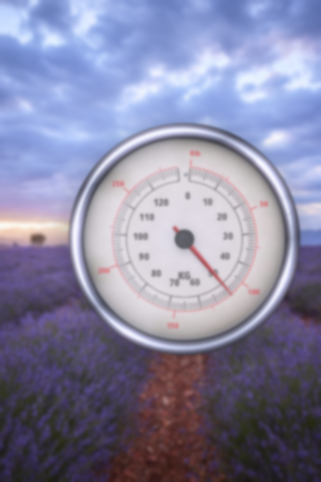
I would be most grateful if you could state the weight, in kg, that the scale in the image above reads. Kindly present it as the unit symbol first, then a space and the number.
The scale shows kg 50
